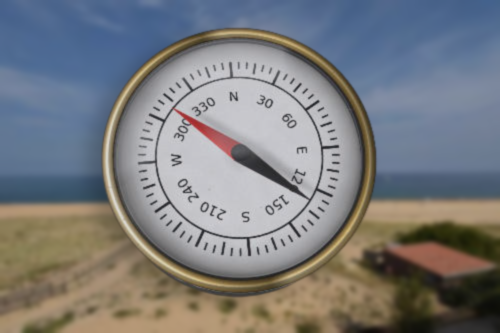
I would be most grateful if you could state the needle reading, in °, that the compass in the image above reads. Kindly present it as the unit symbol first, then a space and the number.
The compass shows ° 310
